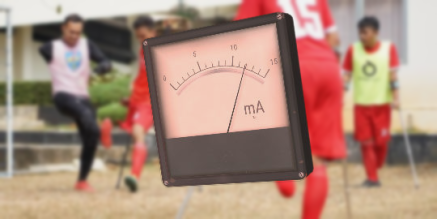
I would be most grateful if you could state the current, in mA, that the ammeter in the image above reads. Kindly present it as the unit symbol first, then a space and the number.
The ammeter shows mA 12
